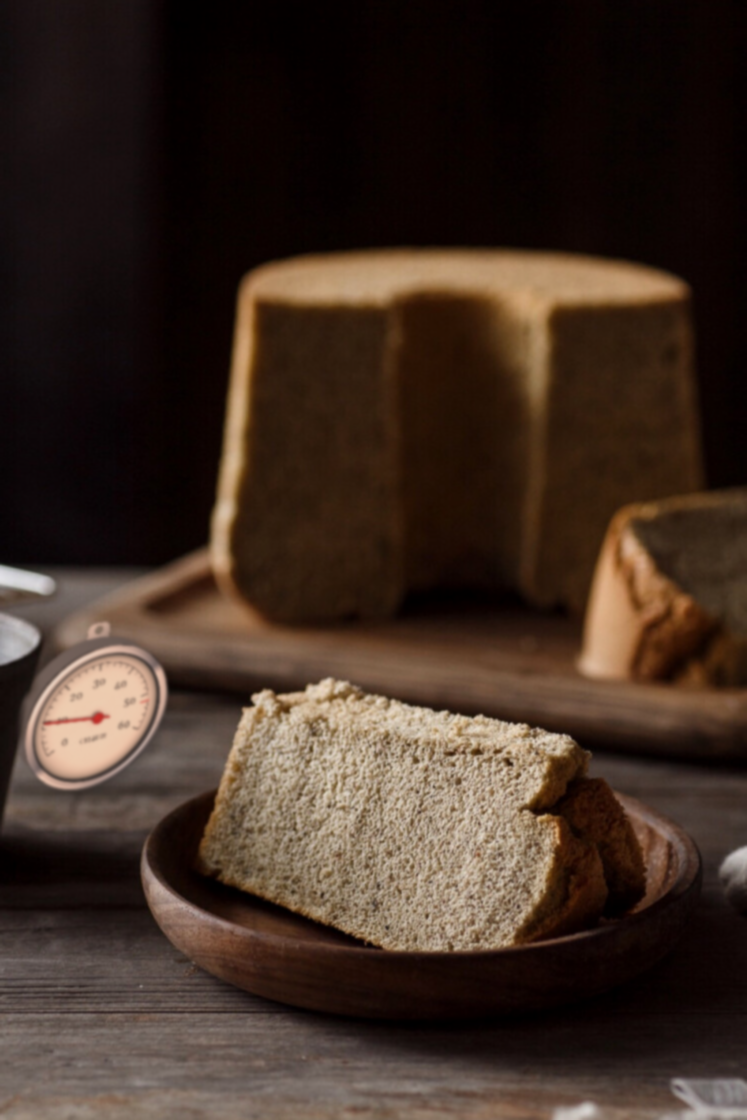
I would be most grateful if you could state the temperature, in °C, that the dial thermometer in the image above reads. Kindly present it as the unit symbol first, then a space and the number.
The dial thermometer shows °C 10
